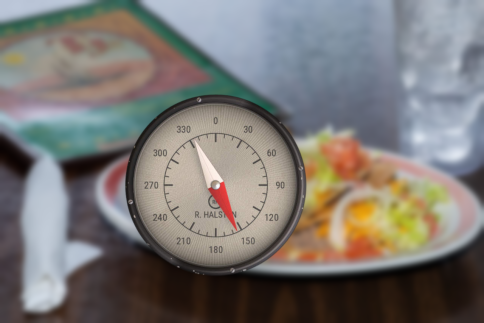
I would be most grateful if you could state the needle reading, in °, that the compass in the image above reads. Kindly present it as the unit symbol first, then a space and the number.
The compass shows ° 155
